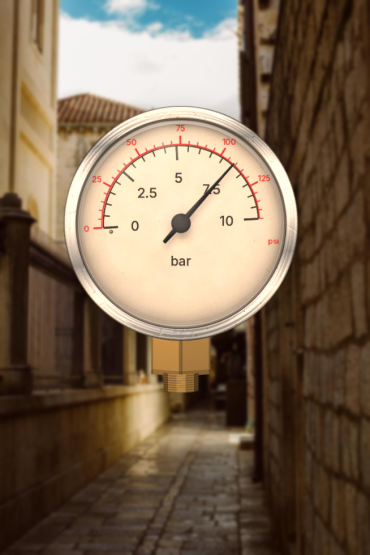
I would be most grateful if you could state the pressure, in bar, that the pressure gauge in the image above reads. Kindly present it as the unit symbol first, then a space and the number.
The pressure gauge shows bar 7.5
